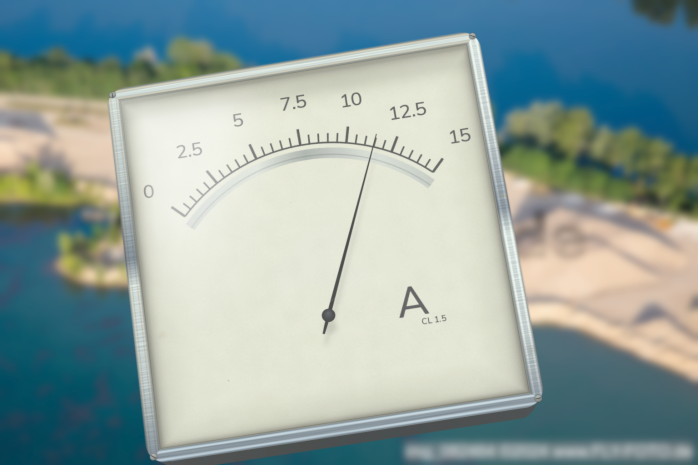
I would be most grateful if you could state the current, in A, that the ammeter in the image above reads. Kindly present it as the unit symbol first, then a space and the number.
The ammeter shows A 11.5
